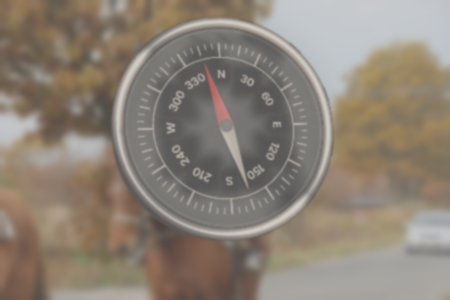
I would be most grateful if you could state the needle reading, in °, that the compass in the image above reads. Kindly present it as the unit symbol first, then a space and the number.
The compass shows ° 345
